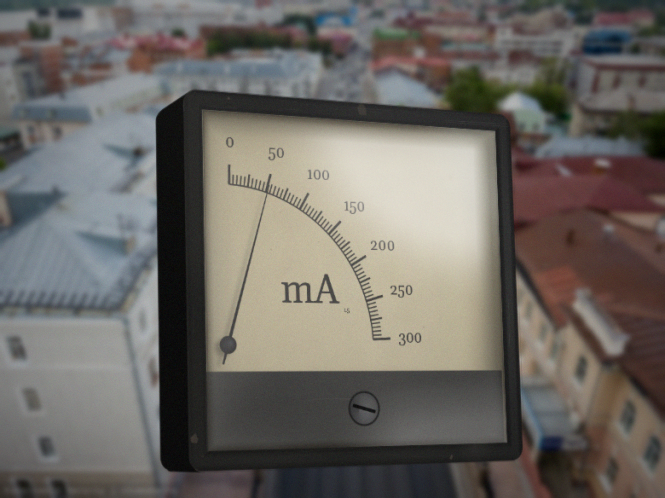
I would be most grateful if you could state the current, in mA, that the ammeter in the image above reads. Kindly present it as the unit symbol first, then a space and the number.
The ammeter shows mA 50
